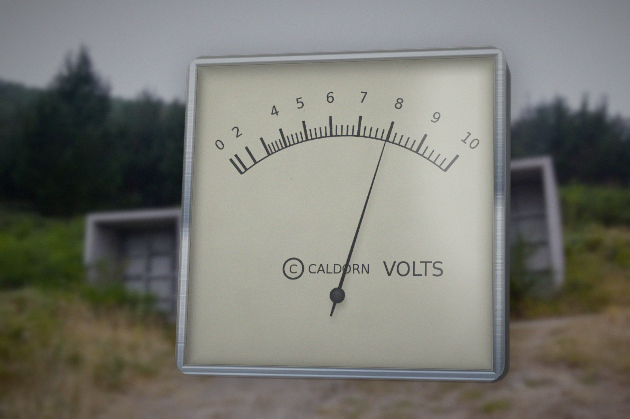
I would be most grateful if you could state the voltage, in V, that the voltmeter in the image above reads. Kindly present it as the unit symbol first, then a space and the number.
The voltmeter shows V 8
